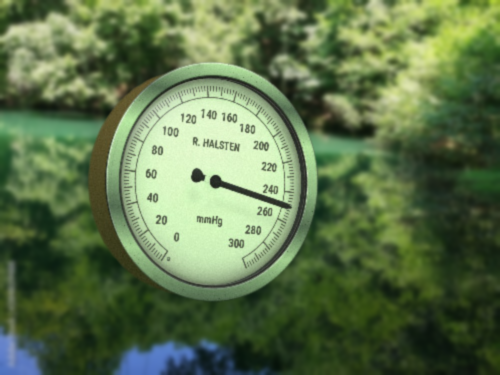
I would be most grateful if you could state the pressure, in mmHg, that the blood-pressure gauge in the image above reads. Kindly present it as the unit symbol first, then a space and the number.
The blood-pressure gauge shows mmHg 250
